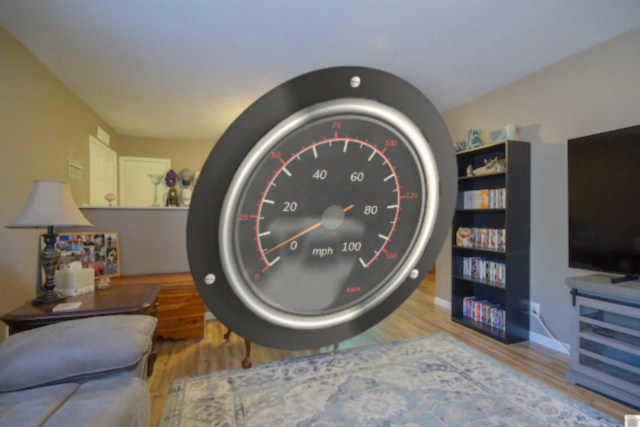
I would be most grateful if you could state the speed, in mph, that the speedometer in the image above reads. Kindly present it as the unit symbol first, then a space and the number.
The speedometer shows mph 5
